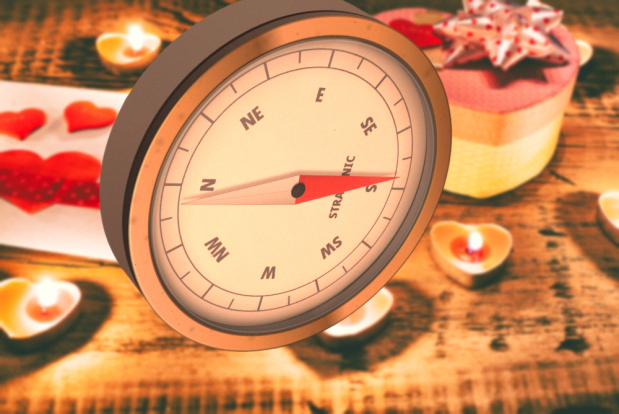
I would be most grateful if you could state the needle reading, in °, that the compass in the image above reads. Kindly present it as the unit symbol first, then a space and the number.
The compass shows ° 172.5
